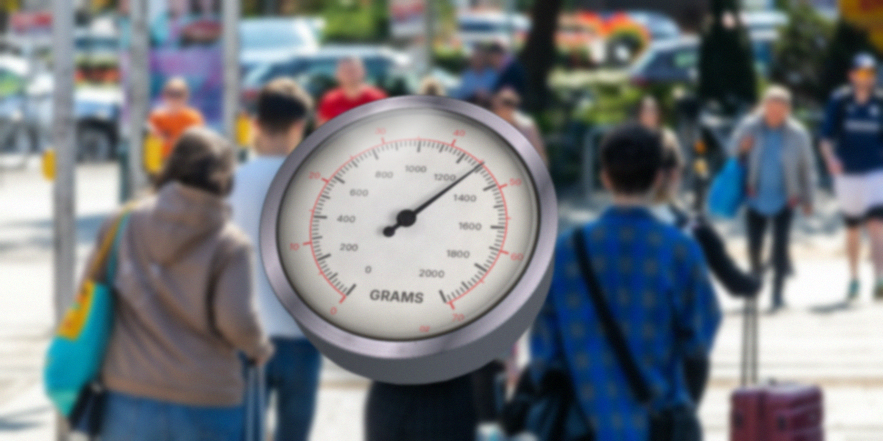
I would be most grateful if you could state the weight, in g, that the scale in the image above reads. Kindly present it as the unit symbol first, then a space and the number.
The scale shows g 1300
